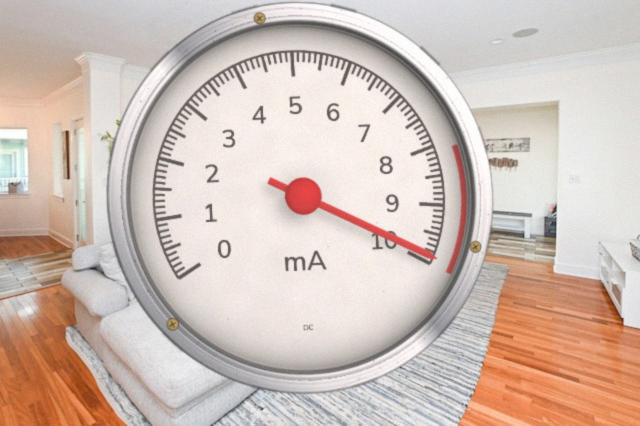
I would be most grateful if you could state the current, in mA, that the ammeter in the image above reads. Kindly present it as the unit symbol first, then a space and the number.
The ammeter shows mA 9.9
